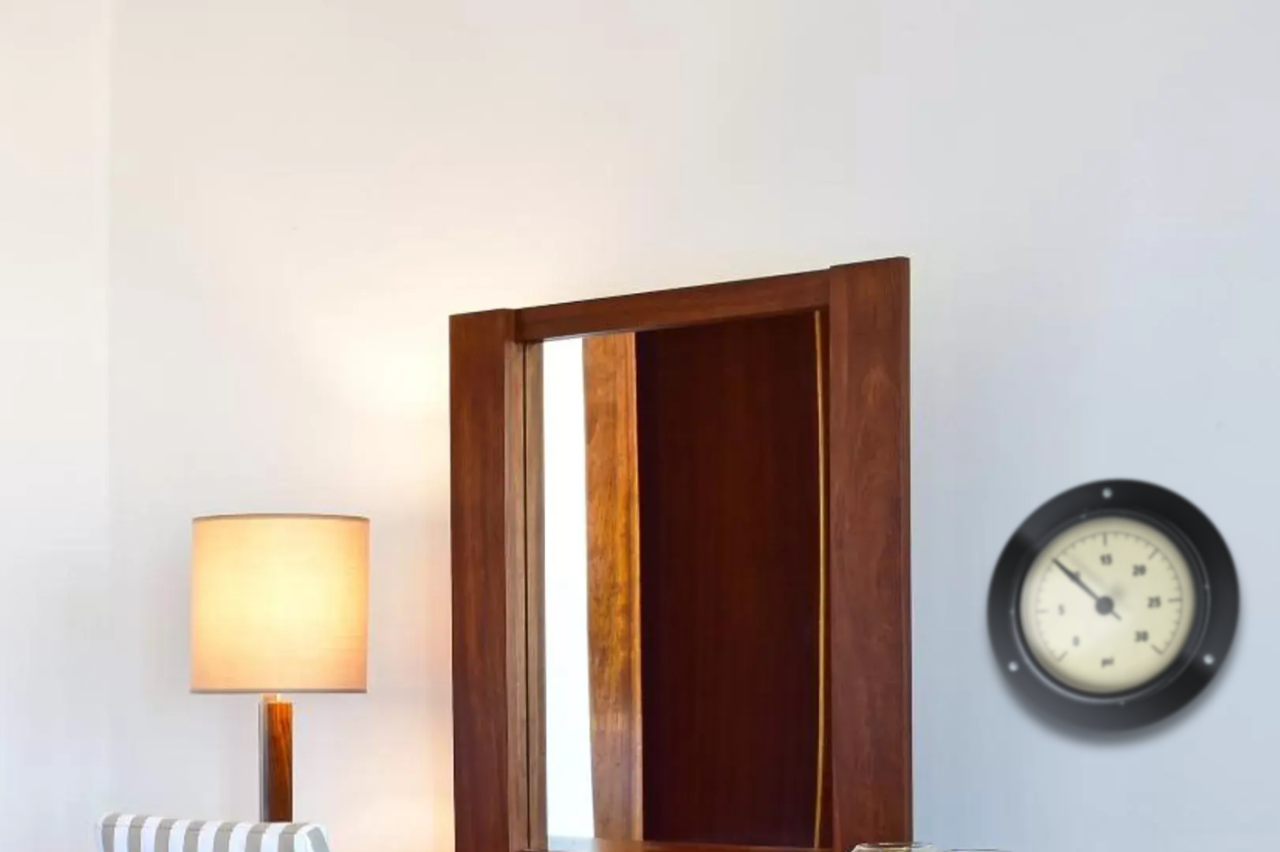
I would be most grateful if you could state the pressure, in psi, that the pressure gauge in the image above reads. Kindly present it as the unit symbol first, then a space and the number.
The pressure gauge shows psi 10
